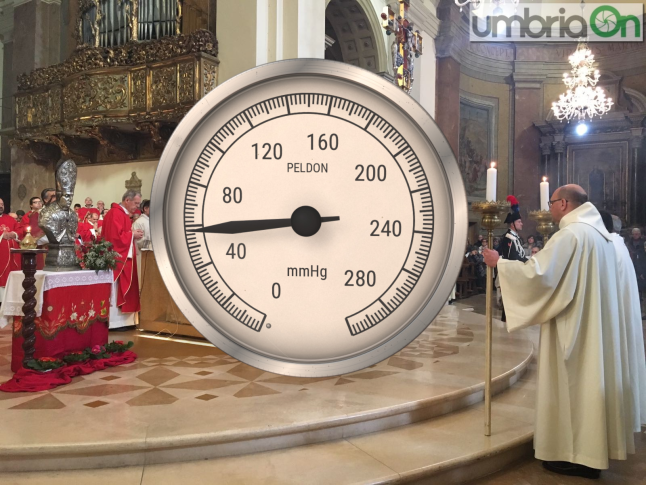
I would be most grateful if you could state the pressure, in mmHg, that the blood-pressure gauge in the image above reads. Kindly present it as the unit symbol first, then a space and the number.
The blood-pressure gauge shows mmHg 58
